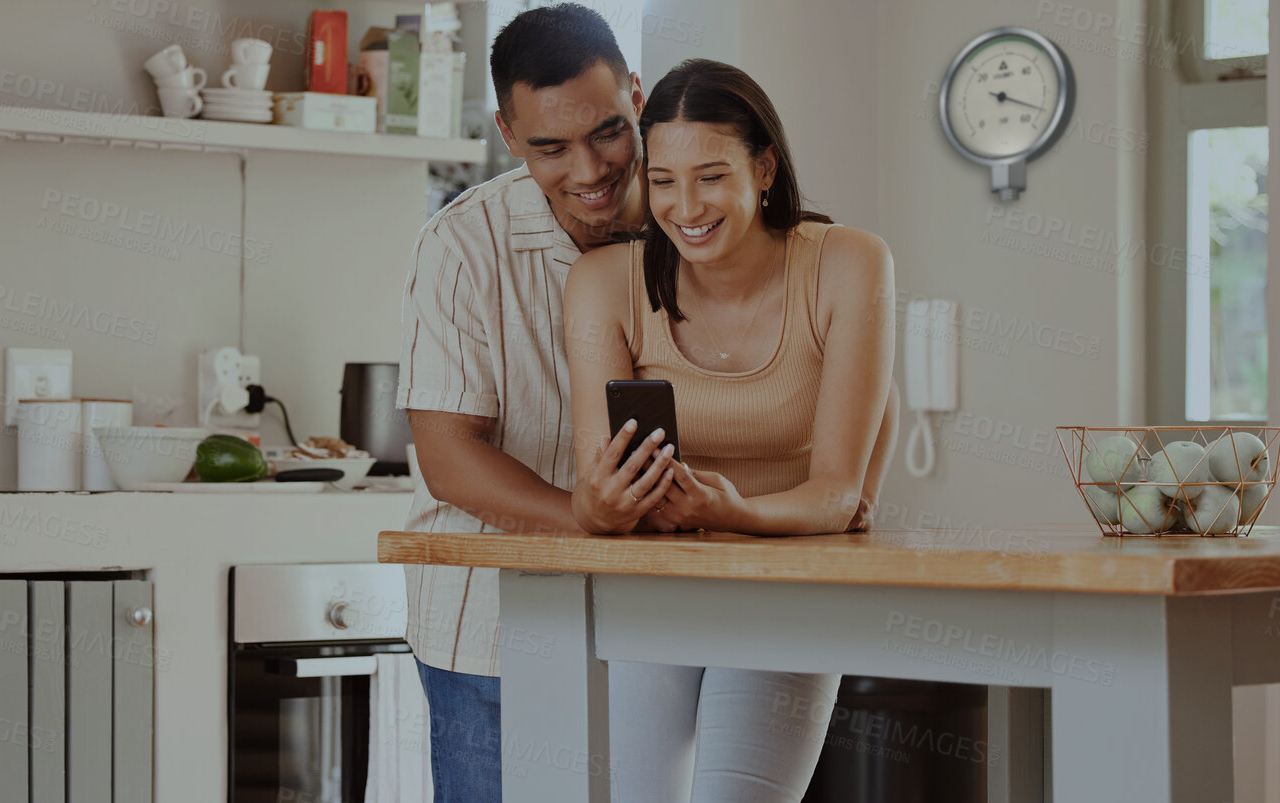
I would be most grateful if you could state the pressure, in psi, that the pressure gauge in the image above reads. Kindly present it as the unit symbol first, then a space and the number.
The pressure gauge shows psi 55
